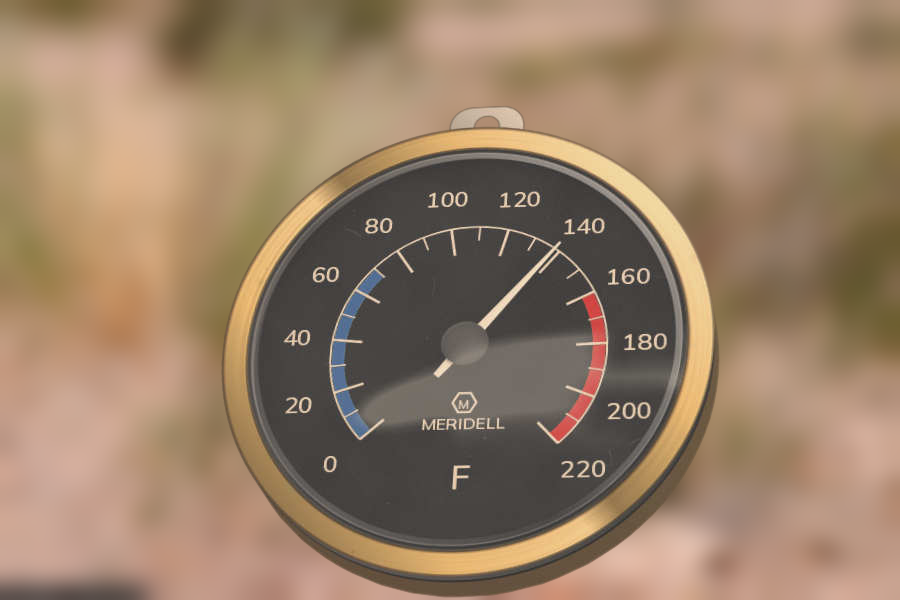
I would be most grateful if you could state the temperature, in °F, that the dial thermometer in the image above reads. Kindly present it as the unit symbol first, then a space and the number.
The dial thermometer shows °F 140
